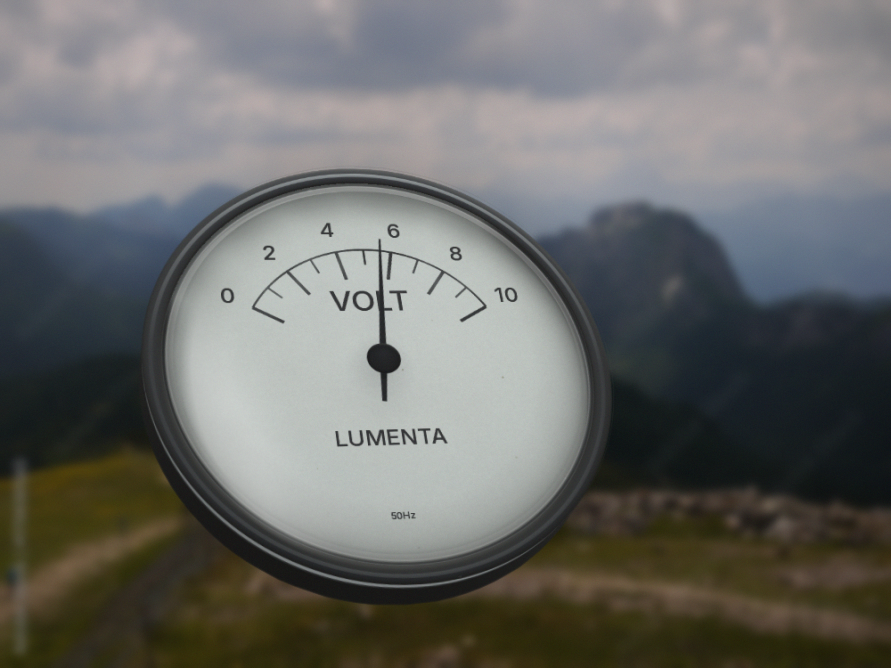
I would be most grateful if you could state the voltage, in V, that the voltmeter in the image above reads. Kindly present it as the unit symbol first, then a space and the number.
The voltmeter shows V 5.5
